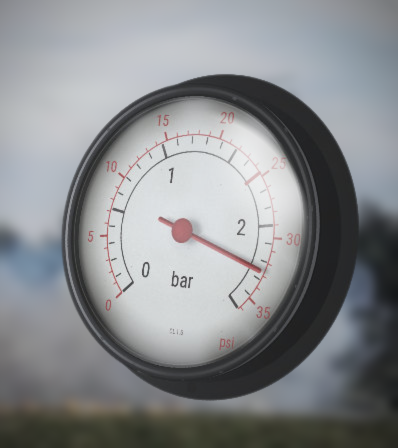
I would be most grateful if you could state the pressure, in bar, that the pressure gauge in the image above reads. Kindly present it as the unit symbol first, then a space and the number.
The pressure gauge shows bar 2.25
